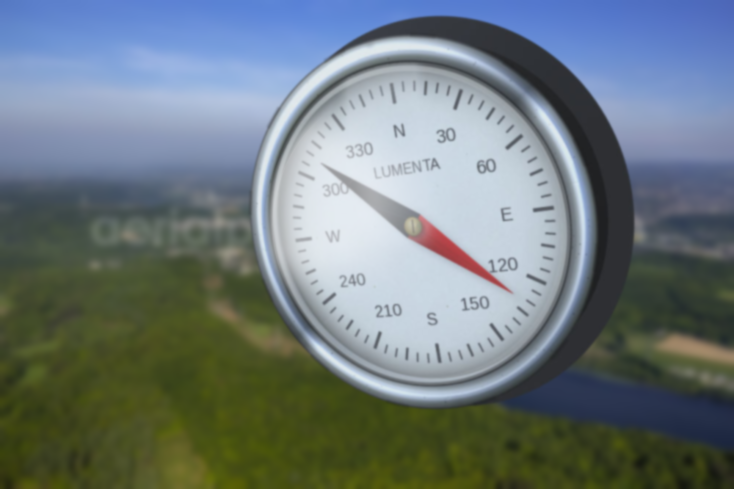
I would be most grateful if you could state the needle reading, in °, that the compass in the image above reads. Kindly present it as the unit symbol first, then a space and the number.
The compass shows ° 130
